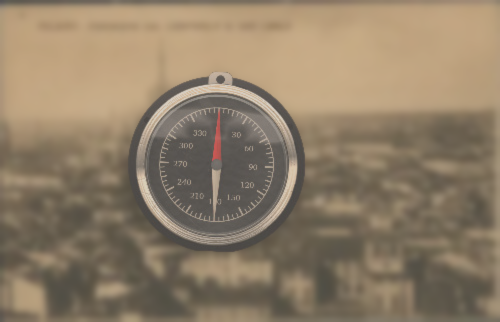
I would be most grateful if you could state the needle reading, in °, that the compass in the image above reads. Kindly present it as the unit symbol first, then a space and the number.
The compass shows ° 0
